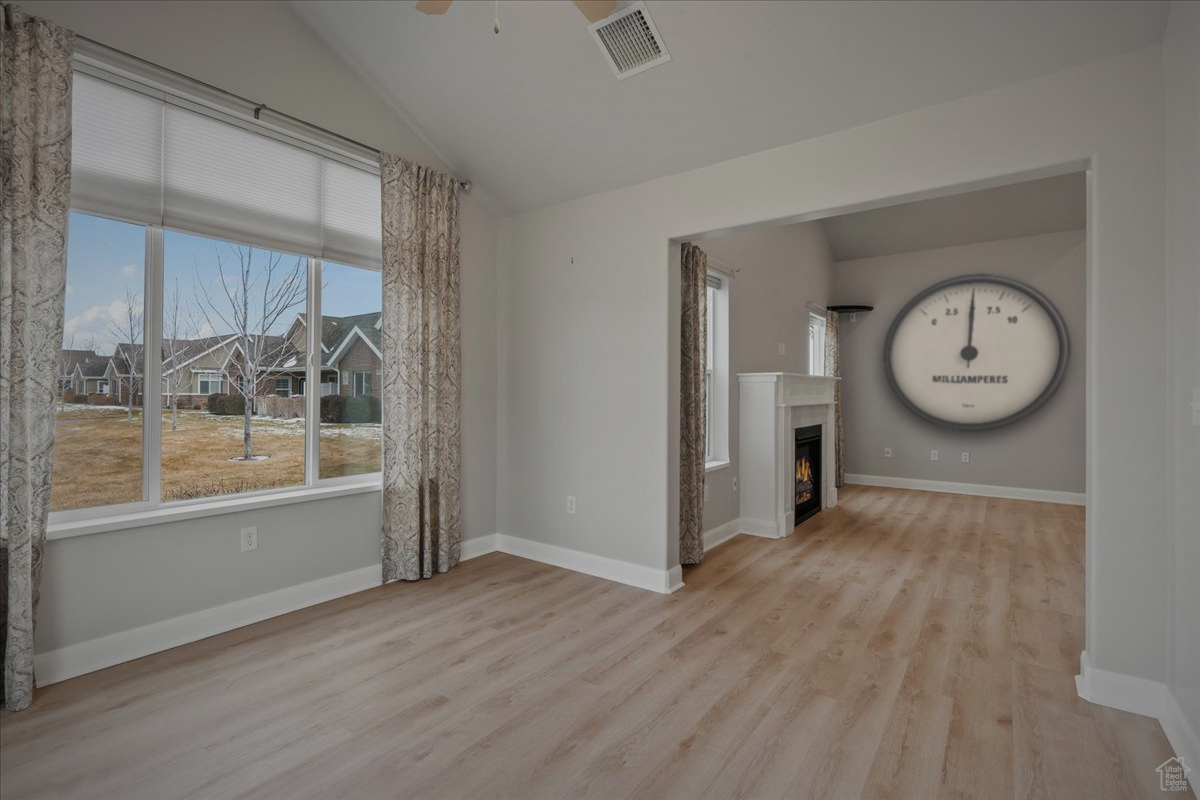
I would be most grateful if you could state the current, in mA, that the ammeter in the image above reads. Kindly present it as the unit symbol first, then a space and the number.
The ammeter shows mA 5
